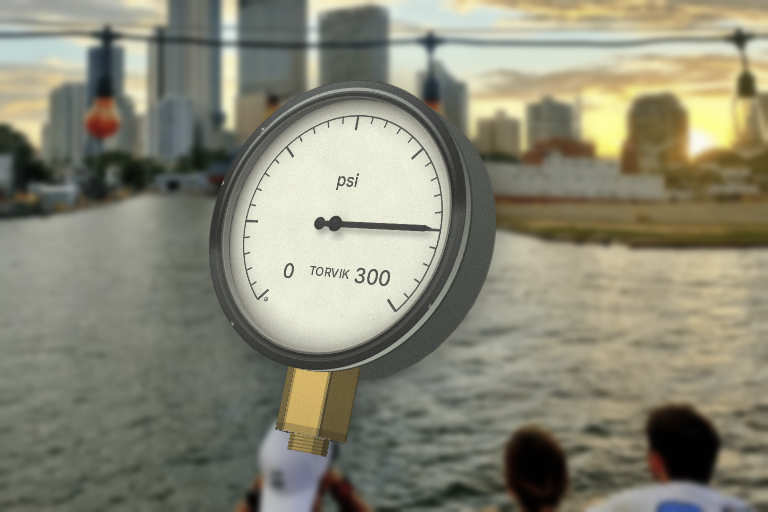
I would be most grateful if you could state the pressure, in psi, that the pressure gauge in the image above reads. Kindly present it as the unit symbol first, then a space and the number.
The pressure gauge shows psi 250
